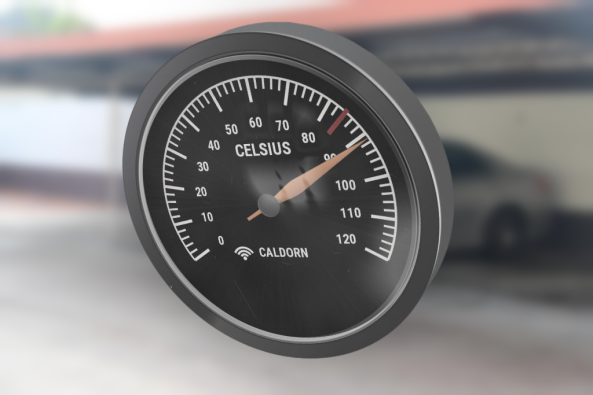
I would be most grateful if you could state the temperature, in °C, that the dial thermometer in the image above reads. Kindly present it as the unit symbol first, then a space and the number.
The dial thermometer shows °C 91
